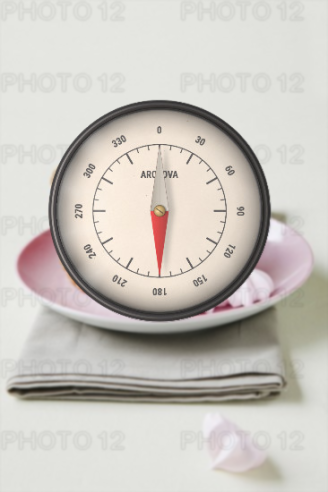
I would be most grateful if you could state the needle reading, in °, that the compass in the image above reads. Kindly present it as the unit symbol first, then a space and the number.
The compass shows ° 180
